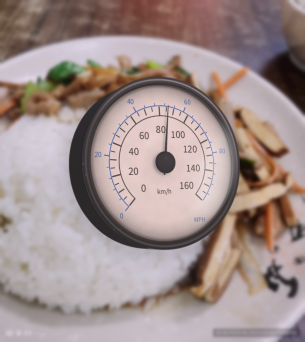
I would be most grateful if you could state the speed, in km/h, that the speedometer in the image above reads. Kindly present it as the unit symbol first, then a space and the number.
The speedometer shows km/h 85
